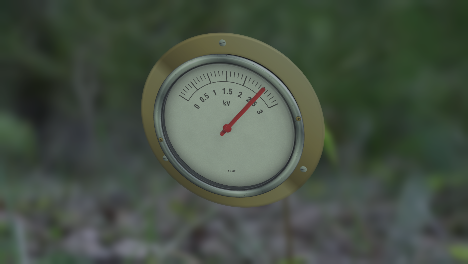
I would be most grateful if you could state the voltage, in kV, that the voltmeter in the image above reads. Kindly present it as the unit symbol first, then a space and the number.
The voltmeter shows kV 2.5
